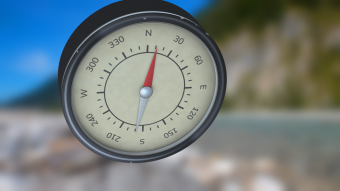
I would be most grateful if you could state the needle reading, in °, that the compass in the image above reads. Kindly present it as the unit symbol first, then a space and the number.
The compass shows ° 10
